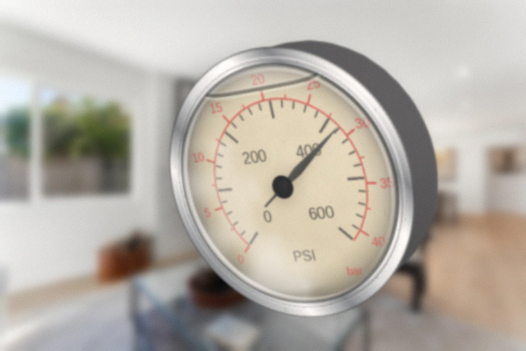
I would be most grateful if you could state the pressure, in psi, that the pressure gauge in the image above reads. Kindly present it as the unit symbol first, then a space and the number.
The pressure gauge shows psi 420
